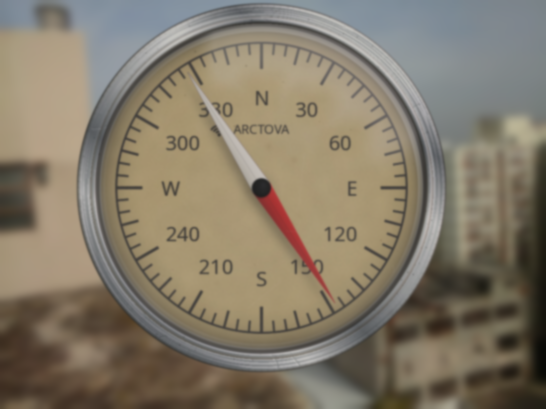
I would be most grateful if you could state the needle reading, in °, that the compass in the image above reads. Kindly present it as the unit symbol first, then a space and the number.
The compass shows ° 147.5
